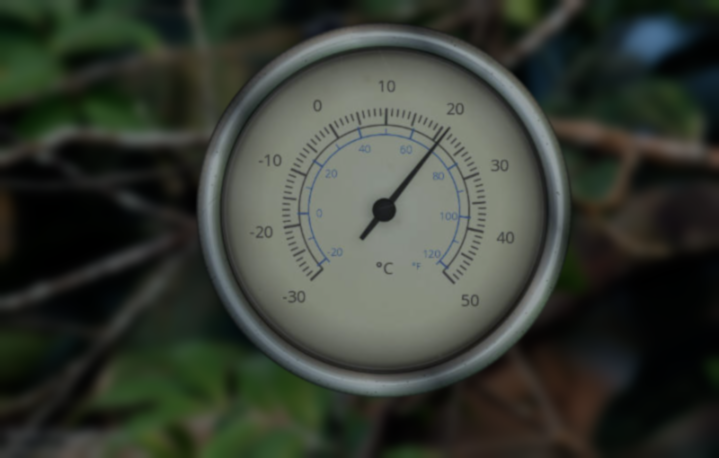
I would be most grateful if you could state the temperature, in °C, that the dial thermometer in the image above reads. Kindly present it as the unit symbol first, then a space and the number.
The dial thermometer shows °C 21
